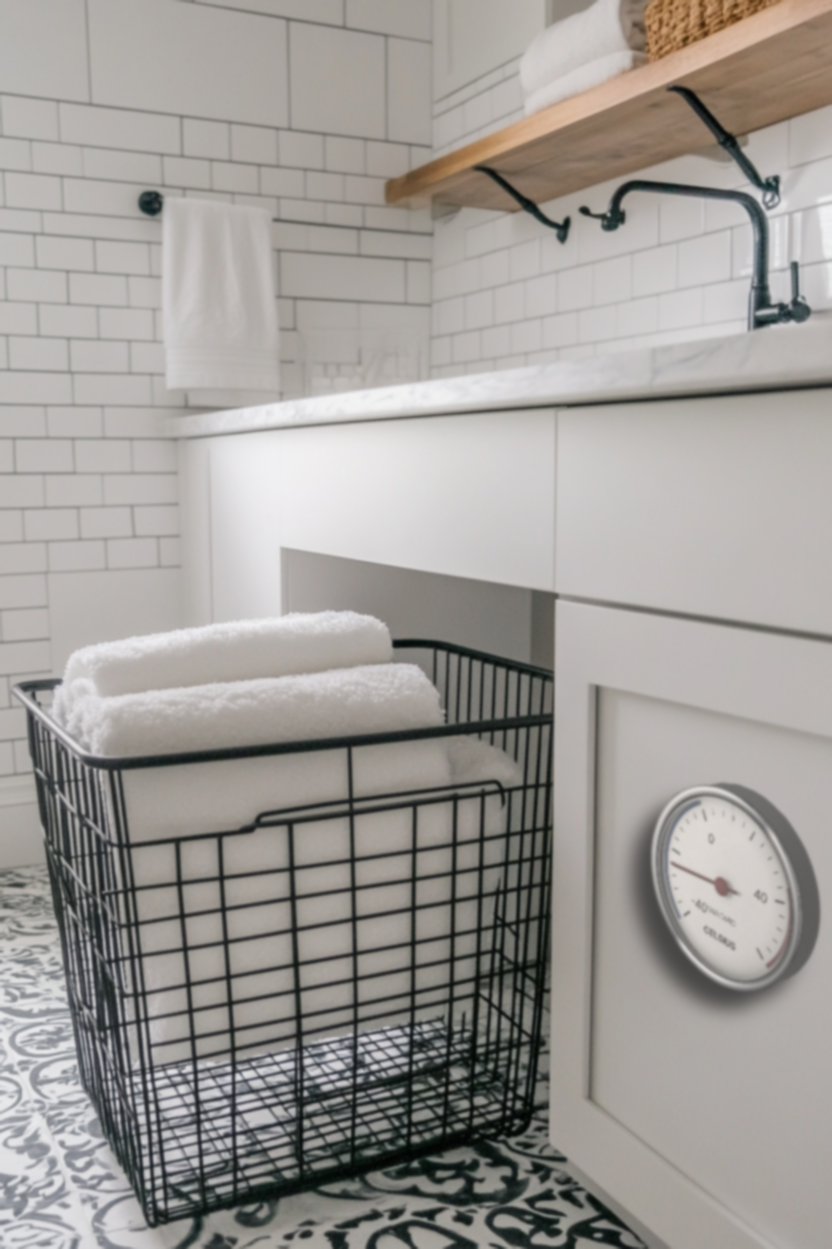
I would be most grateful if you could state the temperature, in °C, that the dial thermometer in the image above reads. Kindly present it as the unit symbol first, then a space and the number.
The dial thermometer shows °C -24
